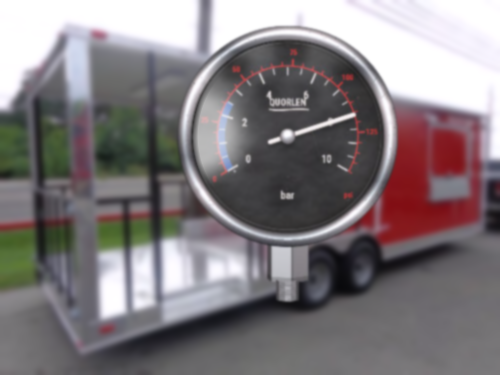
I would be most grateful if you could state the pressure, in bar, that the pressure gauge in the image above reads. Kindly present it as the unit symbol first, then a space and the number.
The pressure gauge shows bar 8
